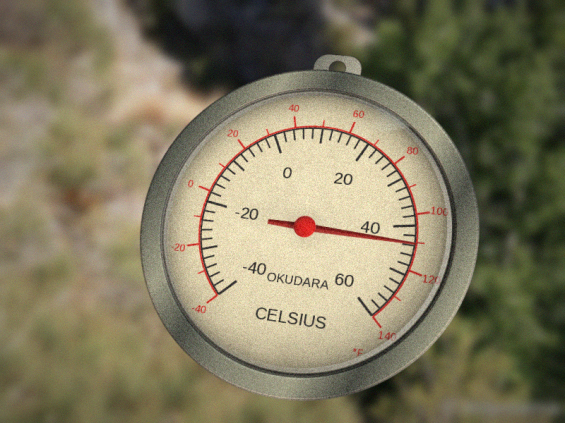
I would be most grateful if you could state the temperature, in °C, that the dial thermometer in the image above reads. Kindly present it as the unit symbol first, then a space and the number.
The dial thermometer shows °C 44
